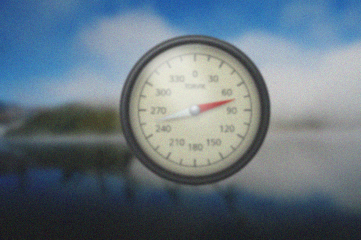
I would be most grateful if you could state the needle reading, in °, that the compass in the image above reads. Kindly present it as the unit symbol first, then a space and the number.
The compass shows ° 75
